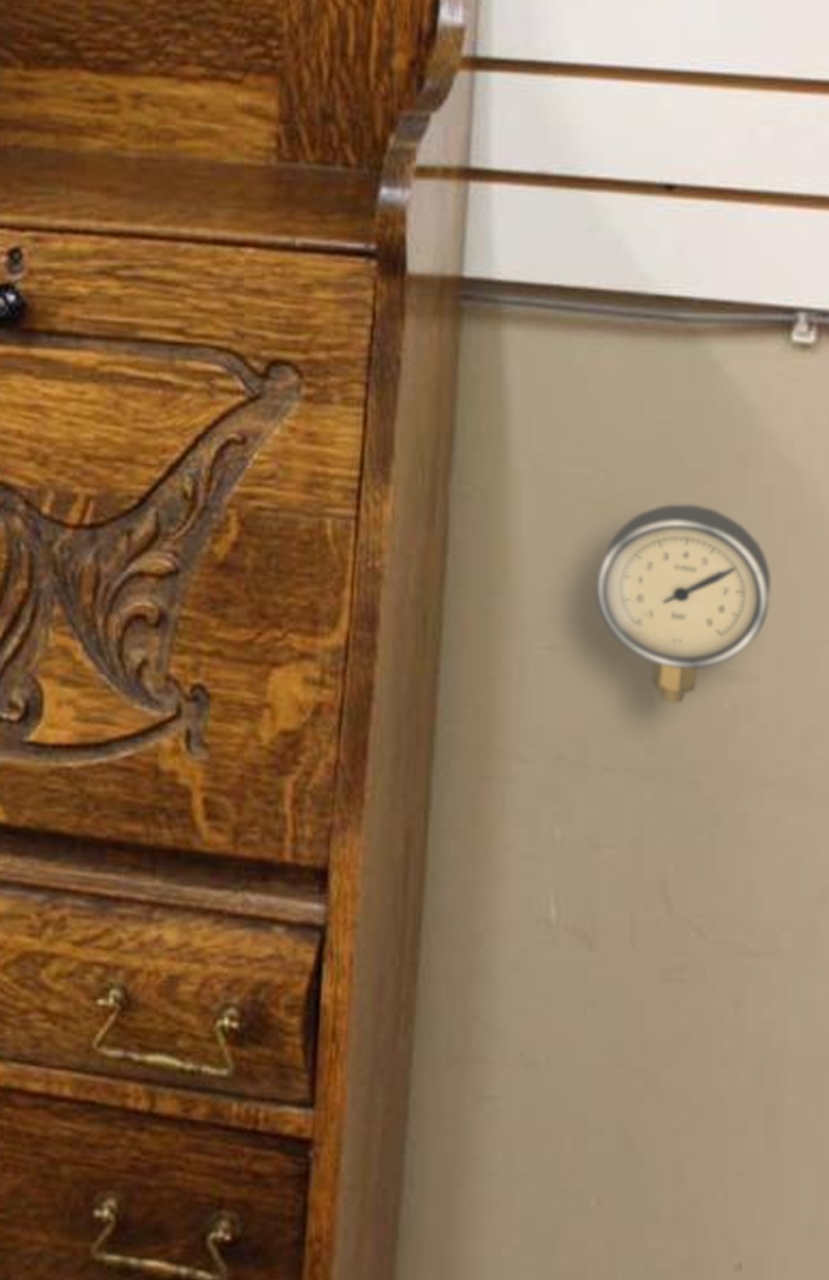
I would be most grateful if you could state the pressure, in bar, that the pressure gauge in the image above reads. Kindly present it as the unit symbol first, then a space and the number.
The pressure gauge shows bar 6
